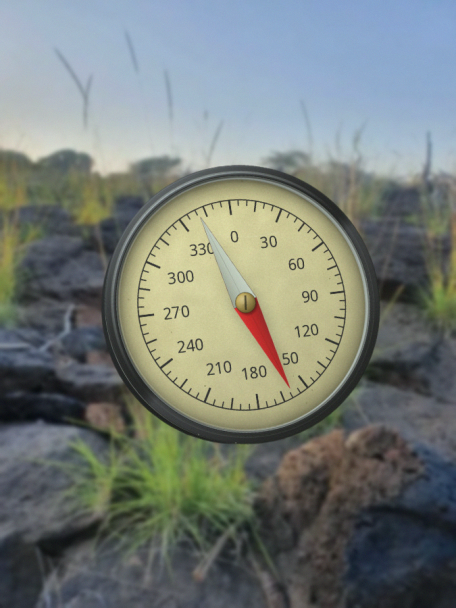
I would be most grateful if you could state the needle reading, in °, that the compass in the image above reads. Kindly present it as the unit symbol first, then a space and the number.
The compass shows ° 160
